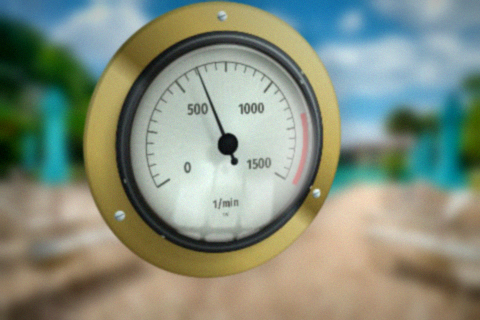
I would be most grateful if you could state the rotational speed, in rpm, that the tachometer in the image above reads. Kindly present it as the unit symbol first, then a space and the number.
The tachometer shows rpm 600
